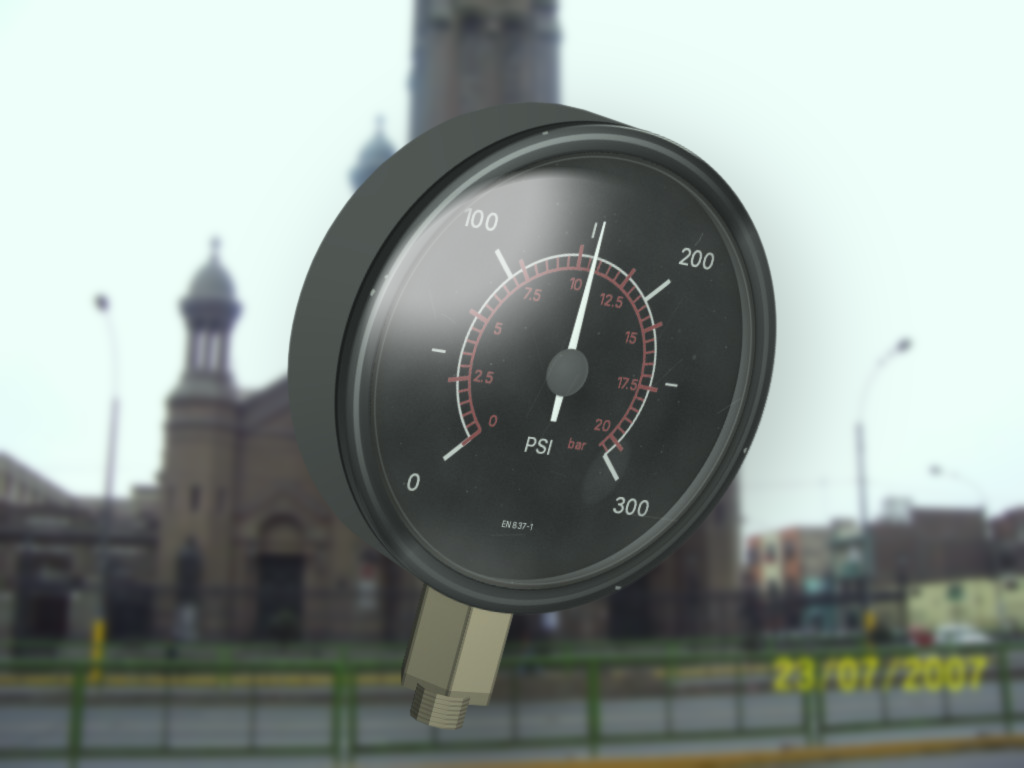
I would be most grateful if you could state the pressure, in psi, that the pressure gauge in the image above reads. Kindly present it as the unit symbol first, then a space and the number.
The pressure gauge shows psi 150
